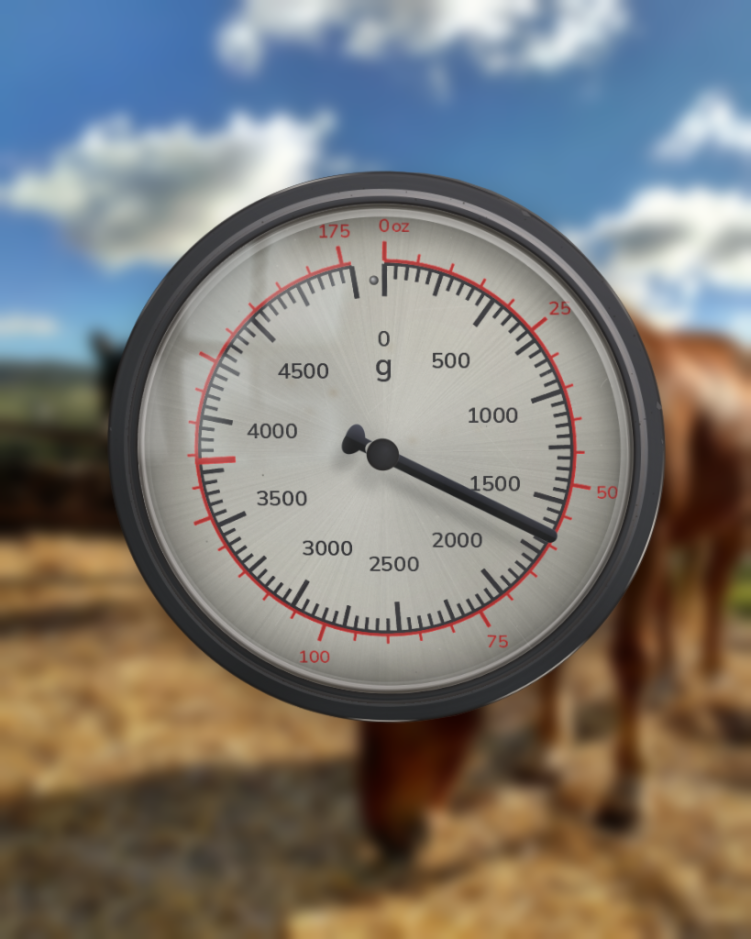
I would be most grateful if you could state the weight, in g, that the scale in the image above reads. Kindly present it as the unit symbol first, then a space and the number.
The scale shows g 1650
